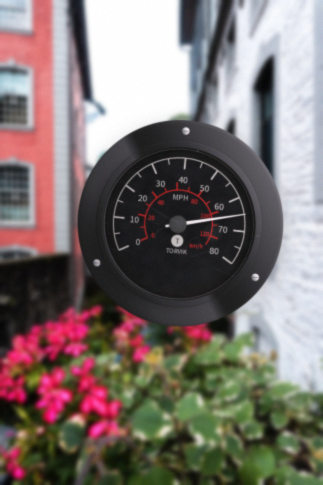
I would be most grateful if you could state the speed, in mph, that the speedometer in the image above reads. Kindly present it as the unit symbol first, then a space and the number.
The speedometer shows mph 65
